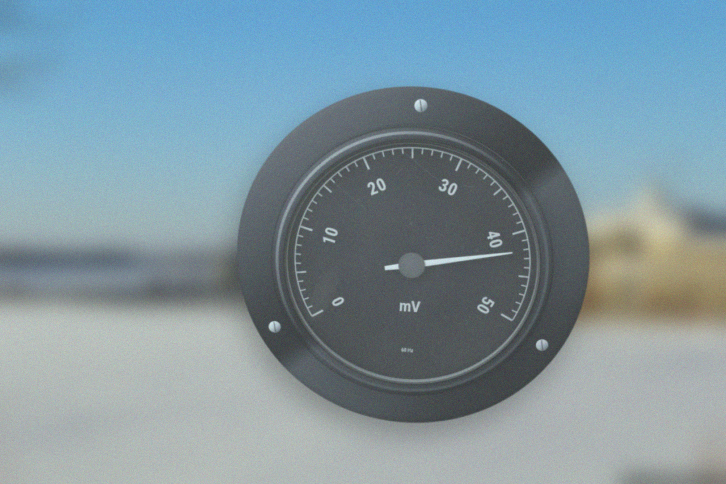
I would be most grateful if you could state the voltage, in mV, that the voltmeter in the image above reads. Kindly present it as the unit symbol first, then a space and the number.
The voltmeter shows mV 42
